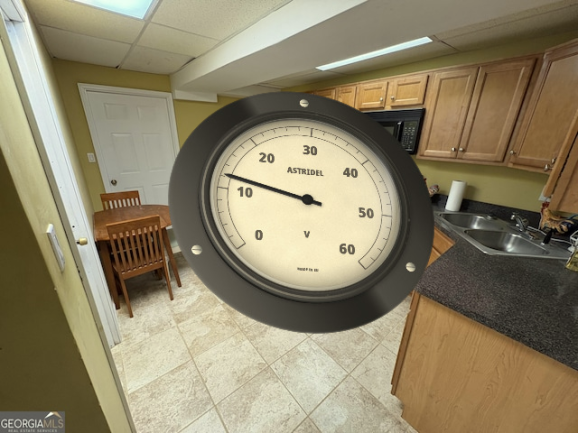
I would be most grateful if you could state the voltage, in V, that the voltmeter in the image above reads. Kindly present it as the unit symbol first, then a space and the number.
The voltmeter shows V 12
